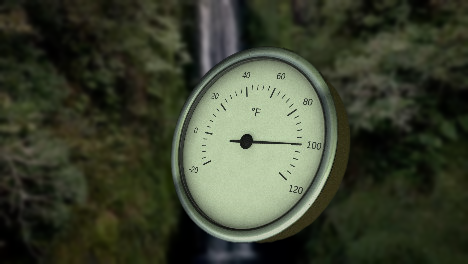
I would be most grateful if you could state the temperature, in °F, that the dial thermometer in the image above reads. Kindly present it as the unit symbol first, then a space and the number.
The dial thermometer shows °F 100
